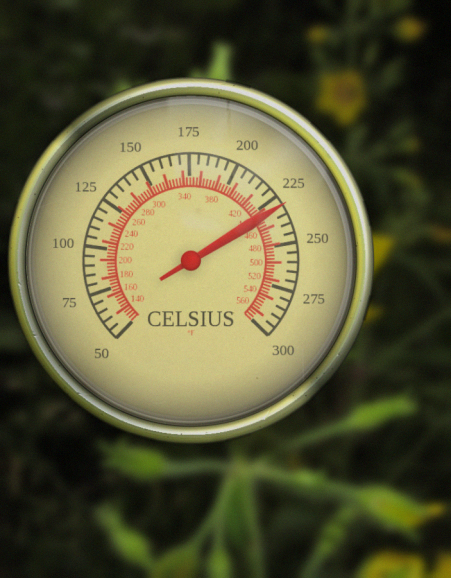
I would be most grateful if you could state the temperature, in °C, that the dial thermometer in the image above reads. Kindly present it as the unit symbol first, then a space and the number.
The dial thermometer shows °C 230
